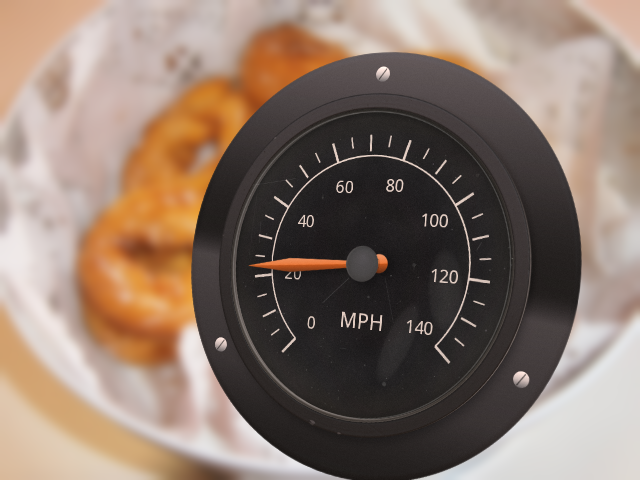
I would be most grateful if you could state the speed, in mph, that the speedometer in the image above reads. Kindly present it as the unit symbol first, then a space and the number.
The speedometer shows mph 22.5
